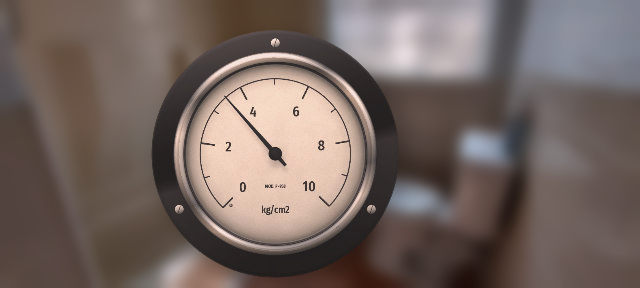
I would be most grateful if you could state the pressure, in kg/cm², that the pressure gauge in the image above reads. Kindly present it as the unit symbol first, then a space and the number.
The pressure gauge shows kg/cm² 3.5
